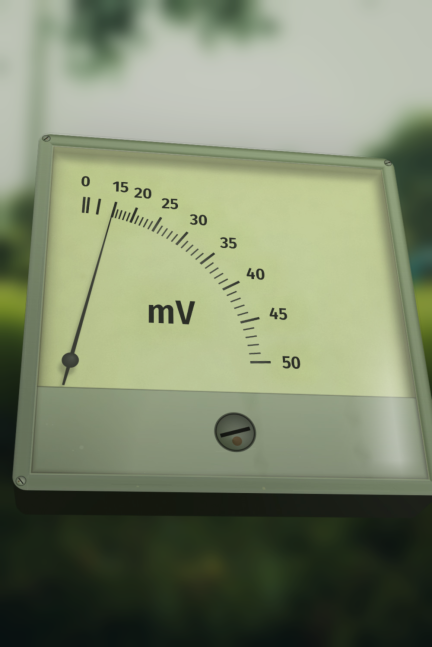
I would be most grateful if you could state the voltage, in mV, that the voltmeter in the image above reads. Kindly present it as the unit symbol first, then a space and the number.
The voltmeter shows mV 15
